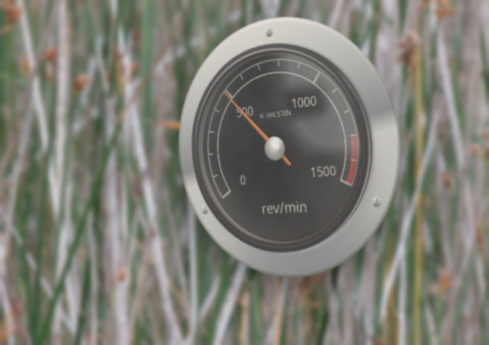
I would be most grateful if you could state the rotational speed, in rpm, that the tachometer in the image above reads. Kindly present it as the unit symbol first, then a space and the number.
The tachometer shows rpm 500
